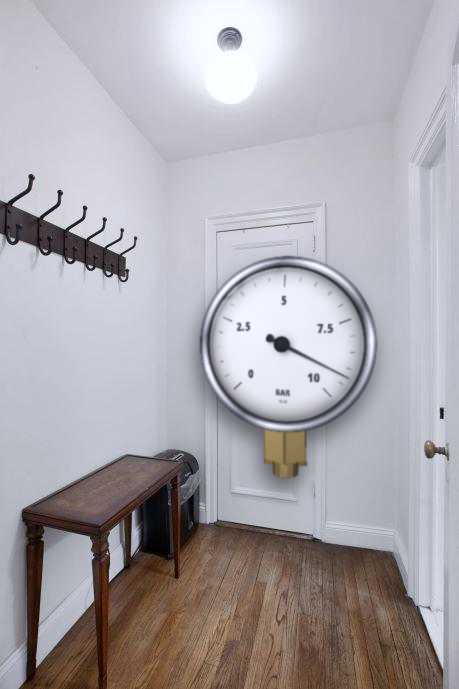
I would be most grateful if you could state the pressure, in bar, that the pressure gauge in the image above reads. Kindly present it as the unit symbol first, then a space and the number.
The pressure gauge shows bar 9.25
